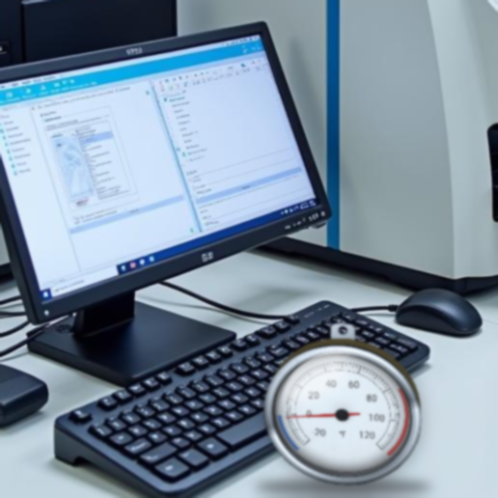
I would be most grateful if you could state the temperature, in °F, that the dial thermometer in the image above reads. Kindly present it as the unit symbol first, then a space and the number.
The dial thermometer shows °F 0
